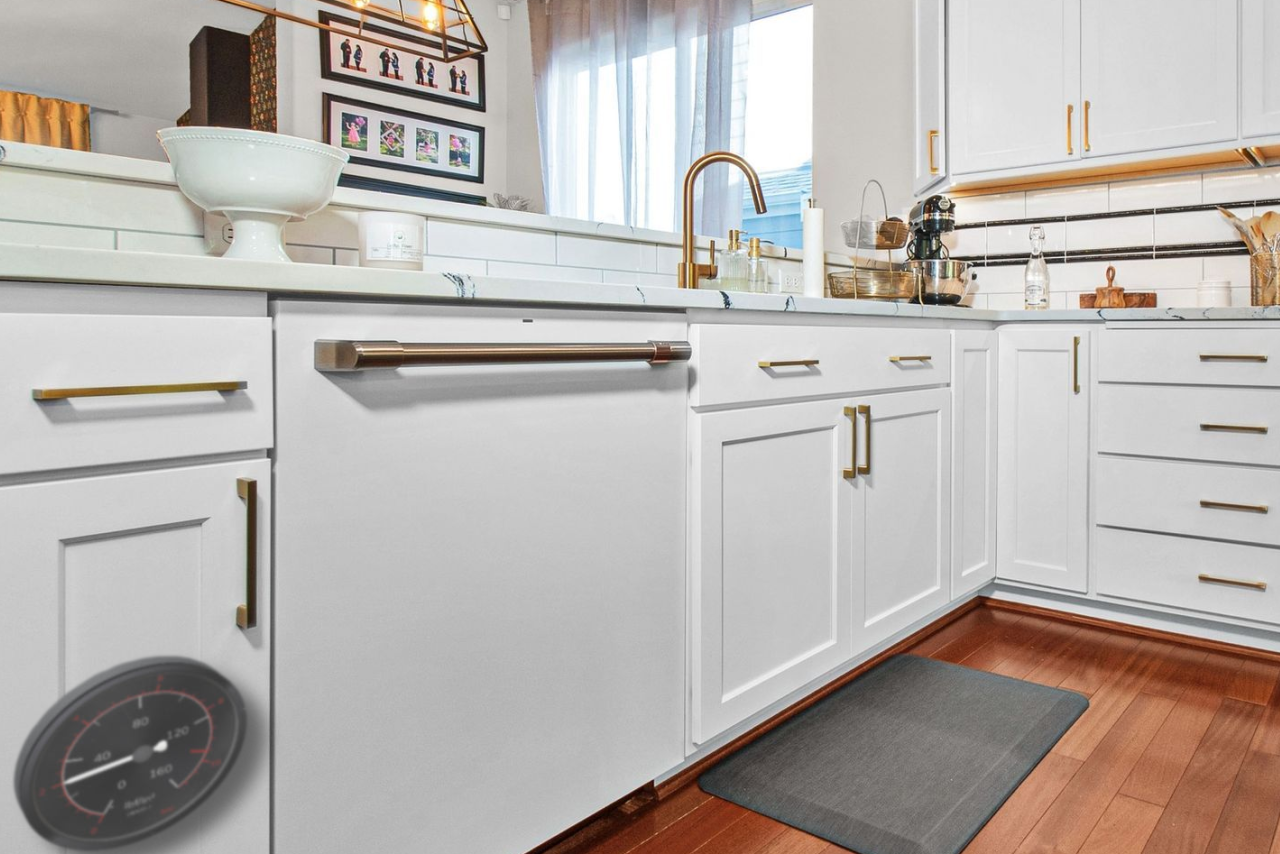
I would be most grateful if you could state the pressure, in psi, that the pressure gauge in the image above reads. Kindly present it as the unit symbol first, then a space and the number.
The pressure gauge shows psi 30
